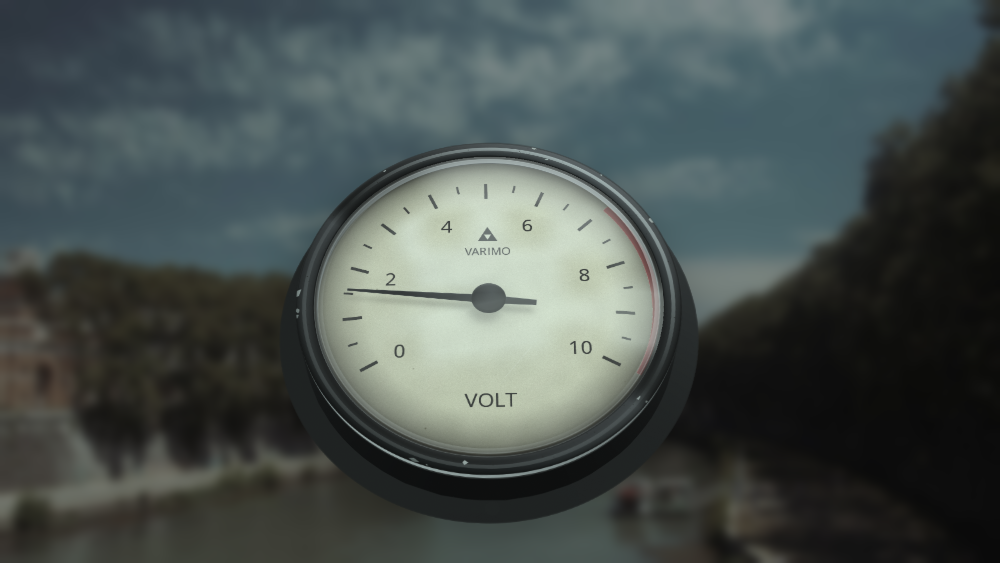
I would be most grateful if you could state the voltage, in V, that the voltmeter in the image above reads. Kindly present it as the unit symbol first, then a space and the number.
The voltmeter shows V 1.5
